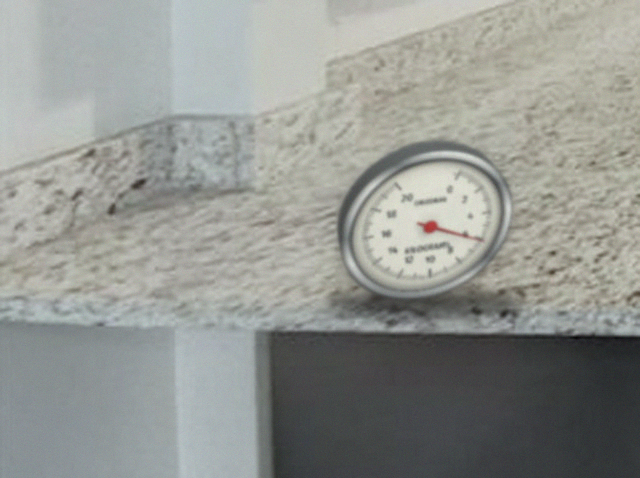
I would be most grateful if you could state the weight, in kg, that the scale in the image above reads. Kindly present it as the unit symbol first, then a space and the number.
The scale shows kg 6
